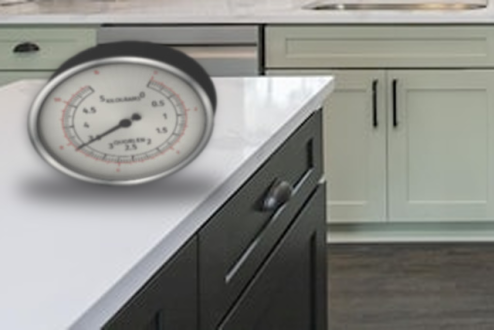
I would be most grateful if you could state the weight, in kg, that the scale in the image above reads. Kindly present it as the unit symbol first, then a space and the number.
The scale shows kg 3.5
